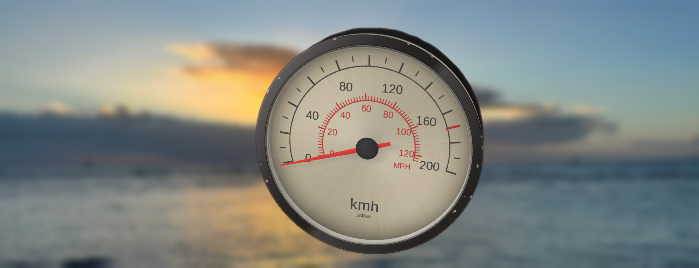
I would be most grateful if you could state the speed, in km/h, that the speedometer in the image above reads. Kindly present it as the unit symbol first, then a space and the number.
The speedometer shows km/h 0
